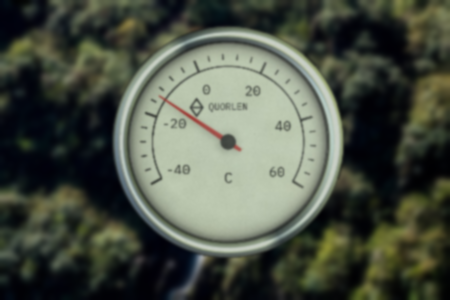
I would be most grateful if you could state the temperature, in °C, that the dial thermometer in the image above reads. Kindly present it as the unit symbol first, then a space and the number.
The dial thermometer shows °C -14
